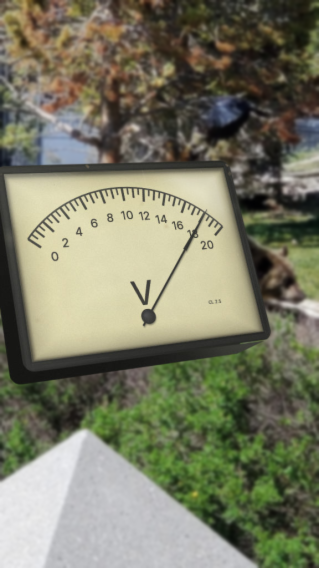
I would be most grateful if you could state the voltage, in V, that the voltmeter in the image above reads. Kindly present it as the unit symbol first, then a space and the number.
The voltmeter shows V 18
